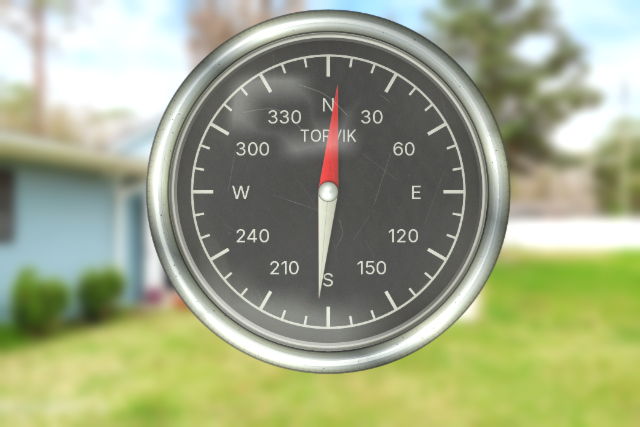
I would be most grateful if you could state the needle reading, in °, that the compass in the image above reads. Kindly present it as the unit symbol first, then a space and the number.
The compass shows ° 5
